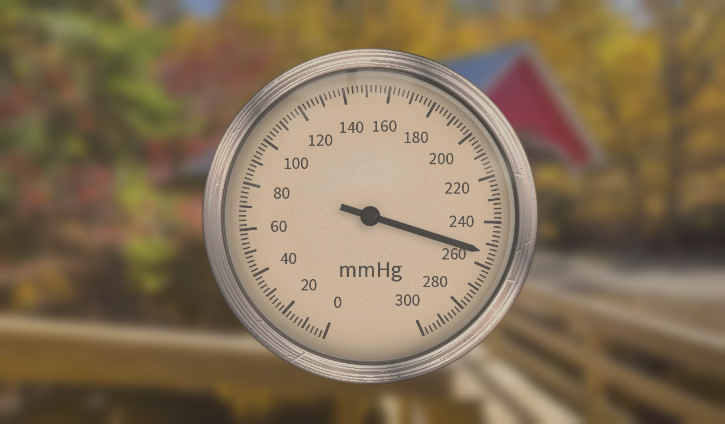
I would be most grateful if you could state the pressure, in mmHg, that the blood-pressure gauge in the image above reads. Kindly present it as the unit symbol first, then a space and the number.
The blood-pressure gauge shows mmHg 254
